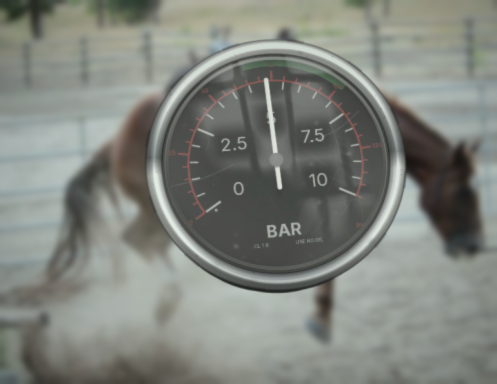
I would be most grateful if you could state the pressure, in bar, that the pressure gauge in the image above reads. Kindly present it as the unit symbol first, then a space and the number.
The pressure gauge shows bar 5
